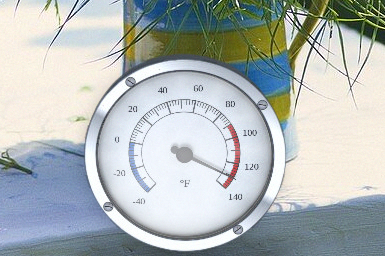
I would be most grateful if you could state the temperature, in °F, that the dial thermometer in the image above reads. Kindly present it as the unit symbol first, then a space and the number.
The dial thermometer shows °F 130
